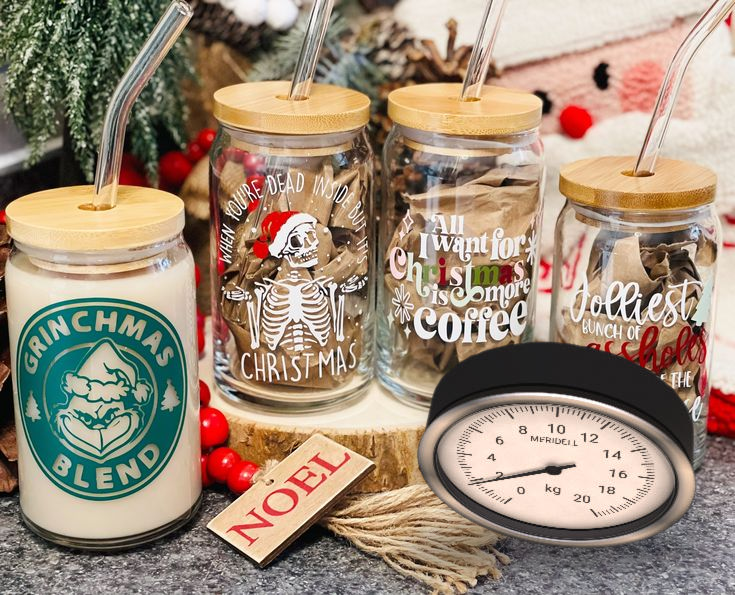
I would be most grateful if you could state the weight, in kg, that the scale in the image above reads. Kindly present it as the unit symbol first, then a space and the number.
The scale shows kg 2
